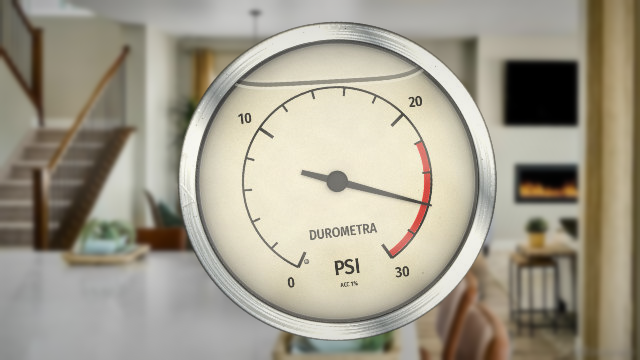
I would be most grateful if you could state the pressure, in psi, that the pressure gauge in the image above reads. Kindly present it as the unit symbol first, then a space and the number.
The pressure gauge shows psi 26
